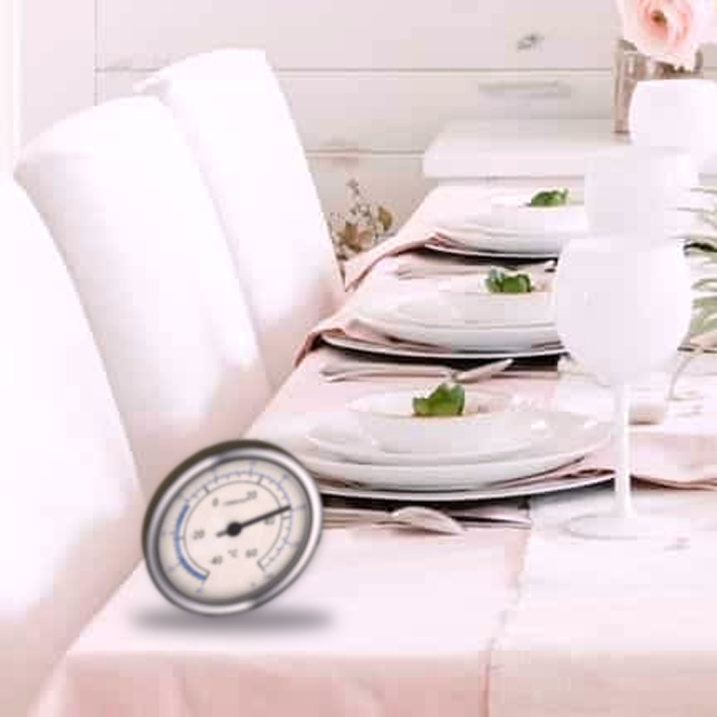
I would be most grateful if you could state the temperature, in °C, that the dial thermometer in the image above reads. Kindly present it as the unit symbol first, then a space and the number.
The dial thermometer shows °C 36
